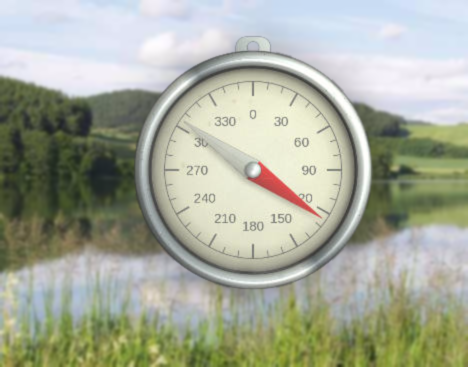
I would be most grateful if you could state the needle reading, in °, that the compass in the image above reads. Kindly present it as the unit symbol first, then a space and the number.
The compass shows ° 125
